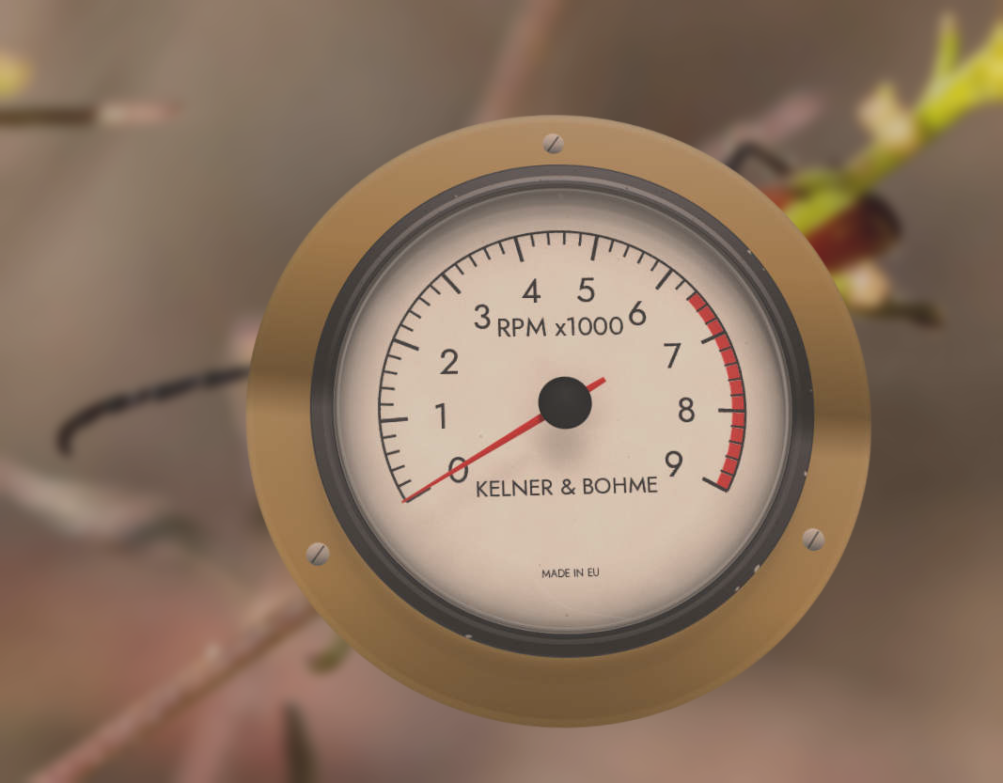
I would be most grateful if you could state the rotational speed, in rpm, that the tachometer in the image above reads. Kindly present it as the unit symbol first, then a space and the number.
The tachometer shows rpm 0
